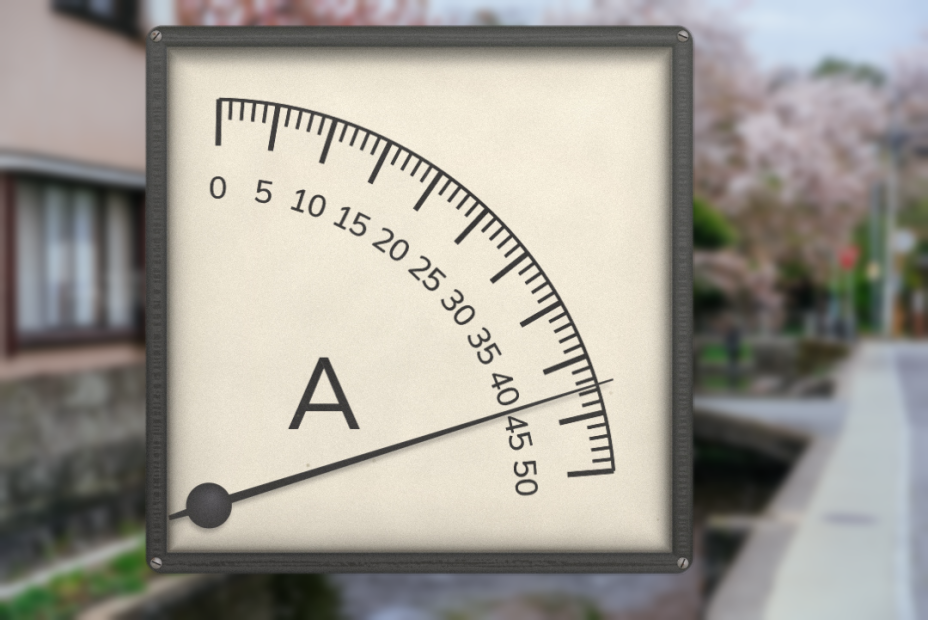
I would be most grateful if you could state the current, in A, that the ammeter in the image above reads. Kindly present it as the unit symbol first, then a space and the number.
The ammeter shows A 42.5
